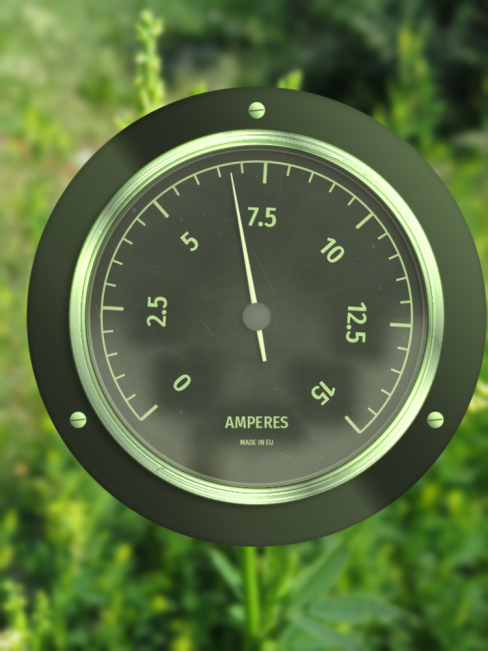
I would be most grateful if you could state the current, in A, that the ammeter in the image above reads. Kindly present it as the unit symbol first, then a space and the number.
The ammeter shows A 6.75
